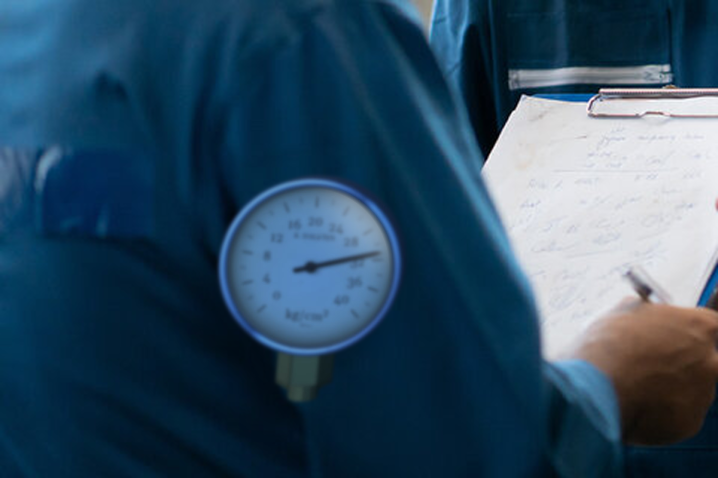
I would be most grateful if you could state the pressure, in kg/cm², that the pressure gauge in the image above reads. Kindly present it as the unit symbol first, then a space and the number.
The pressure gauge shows kg/cm² 31
